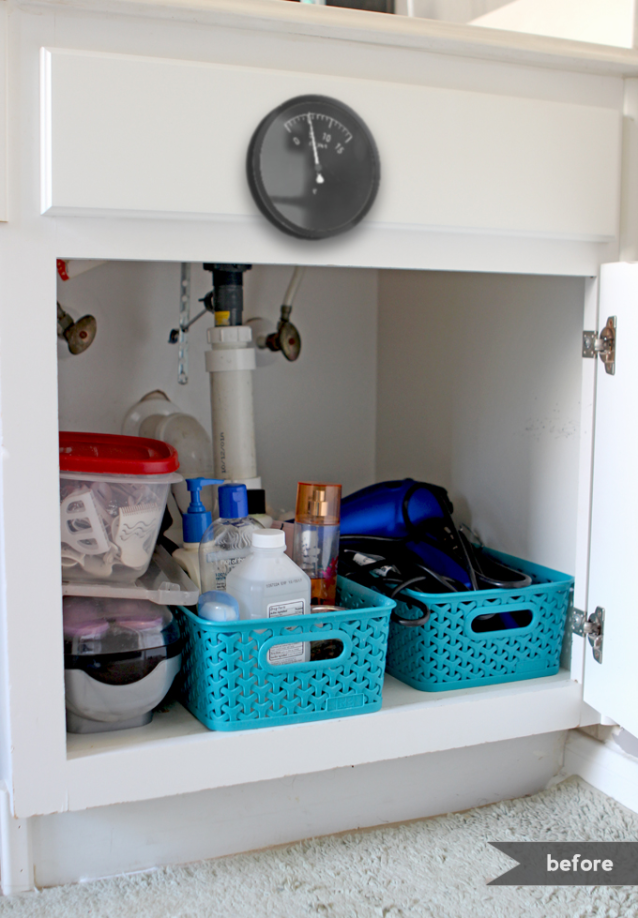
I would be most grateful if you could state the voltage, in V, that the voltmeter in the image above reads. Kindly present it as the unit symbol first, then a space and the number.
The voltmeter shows V 5
